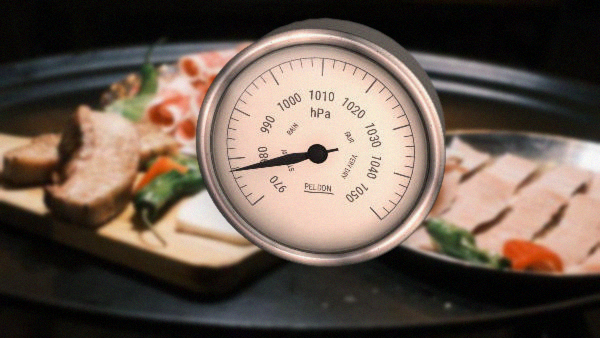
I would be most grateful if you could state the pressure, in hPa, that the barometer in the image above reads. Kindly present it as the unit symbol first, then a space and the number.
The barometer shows hPa 978
